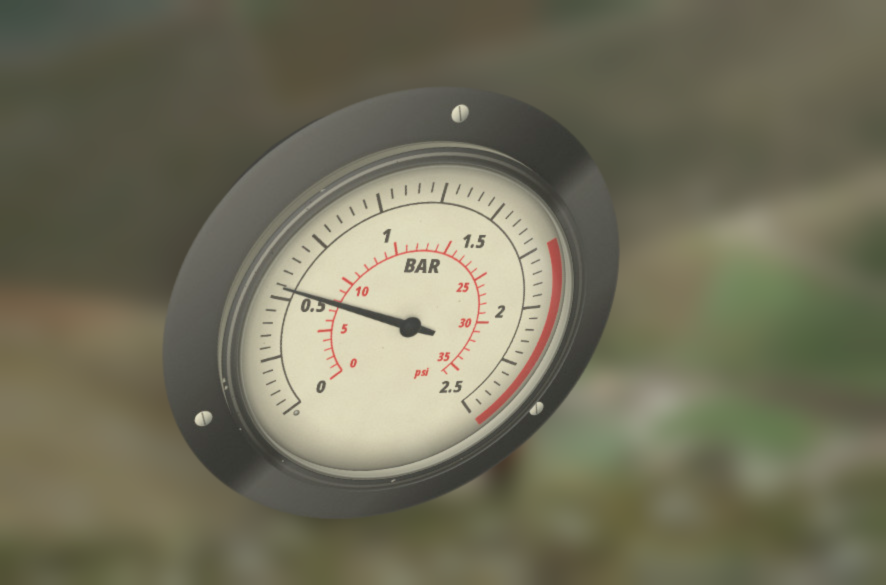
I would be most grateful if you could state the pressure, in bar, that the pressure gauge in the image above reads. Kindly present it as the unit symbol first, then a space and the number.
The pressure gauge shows bar 0.55
